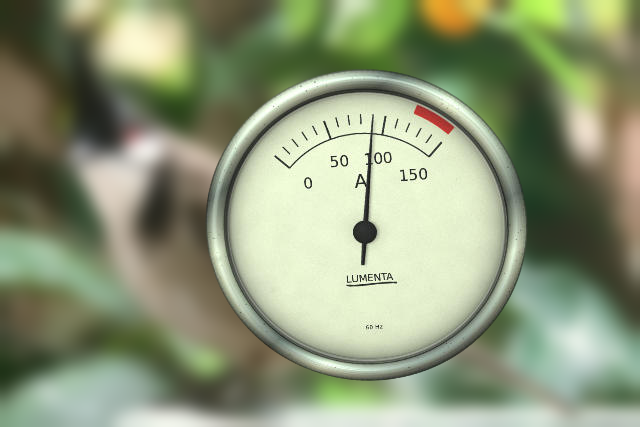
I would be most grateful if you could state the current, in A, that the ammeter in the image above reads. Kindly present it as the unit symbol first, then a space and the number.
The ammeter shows A 90
